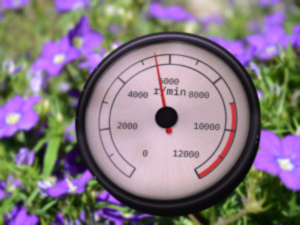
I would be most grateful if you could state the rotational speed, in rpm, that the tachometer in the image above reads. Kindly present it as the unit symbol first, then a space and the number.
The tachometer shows rpm 5500
